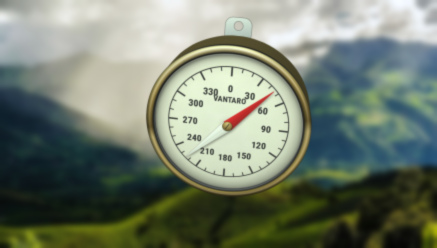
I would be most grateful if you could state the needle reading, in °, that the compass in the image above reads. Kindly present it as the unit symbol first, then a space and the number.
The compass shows ° 45
